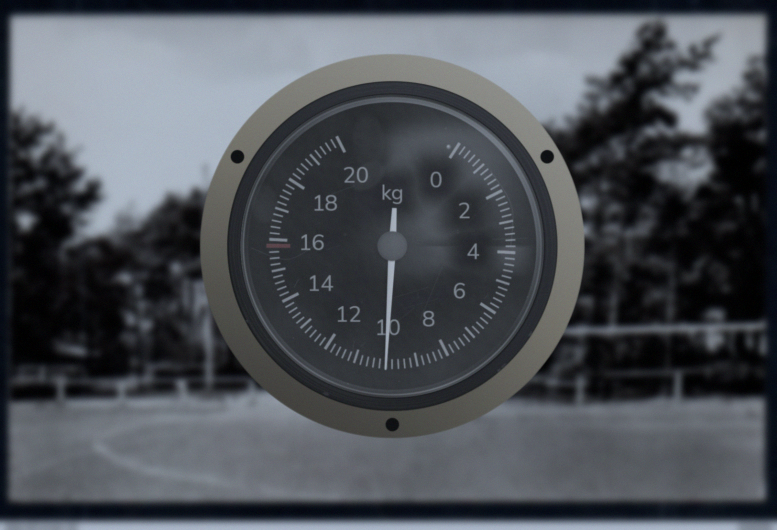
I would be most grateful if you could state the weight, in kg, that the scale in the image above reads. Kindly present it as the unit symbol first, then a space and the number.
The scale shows kg 10
